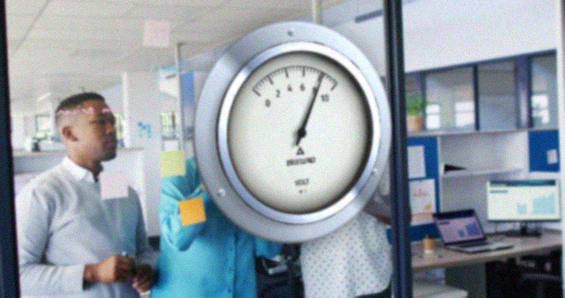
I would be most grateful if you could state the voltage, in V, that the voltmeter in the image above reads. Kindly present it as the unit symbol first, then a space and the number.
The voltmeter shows V 8
